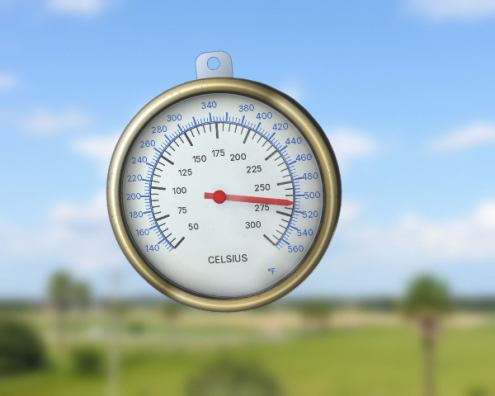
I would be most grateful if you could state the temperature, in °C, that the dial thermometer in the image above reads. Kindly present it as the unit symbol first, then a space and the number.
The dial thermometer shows °C 265
